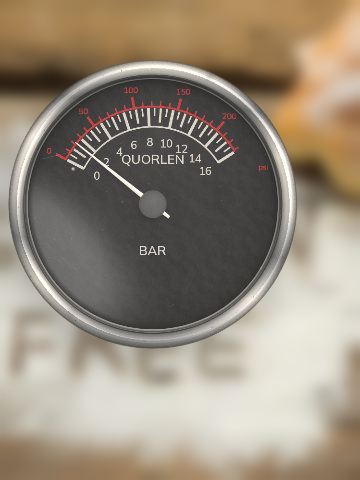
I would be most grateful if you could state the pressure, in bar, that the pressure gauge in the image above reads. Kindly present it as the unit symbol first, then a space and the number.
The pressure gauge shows bar 1.5
